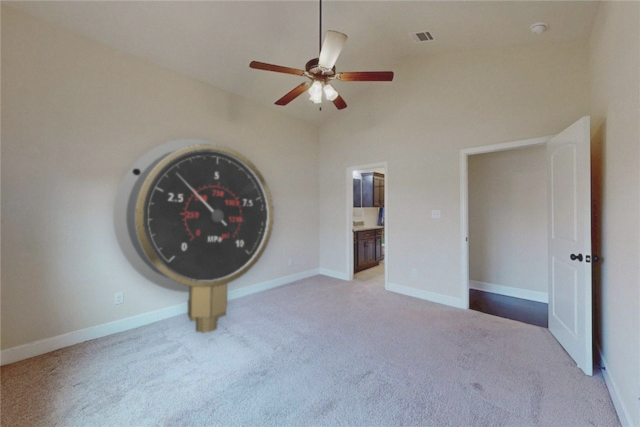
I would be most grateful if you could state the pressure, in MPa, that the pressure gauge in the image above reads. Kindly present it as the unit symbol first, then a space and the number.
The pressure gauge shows MPa 3.25
